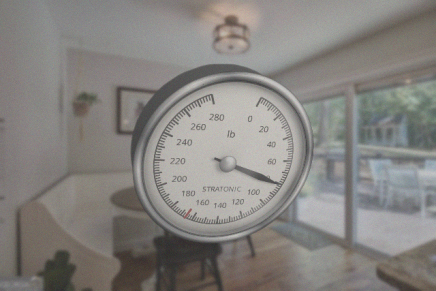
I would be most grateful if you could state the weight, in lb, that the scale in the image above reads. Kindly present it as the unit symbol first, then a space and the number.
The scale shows lb 80
